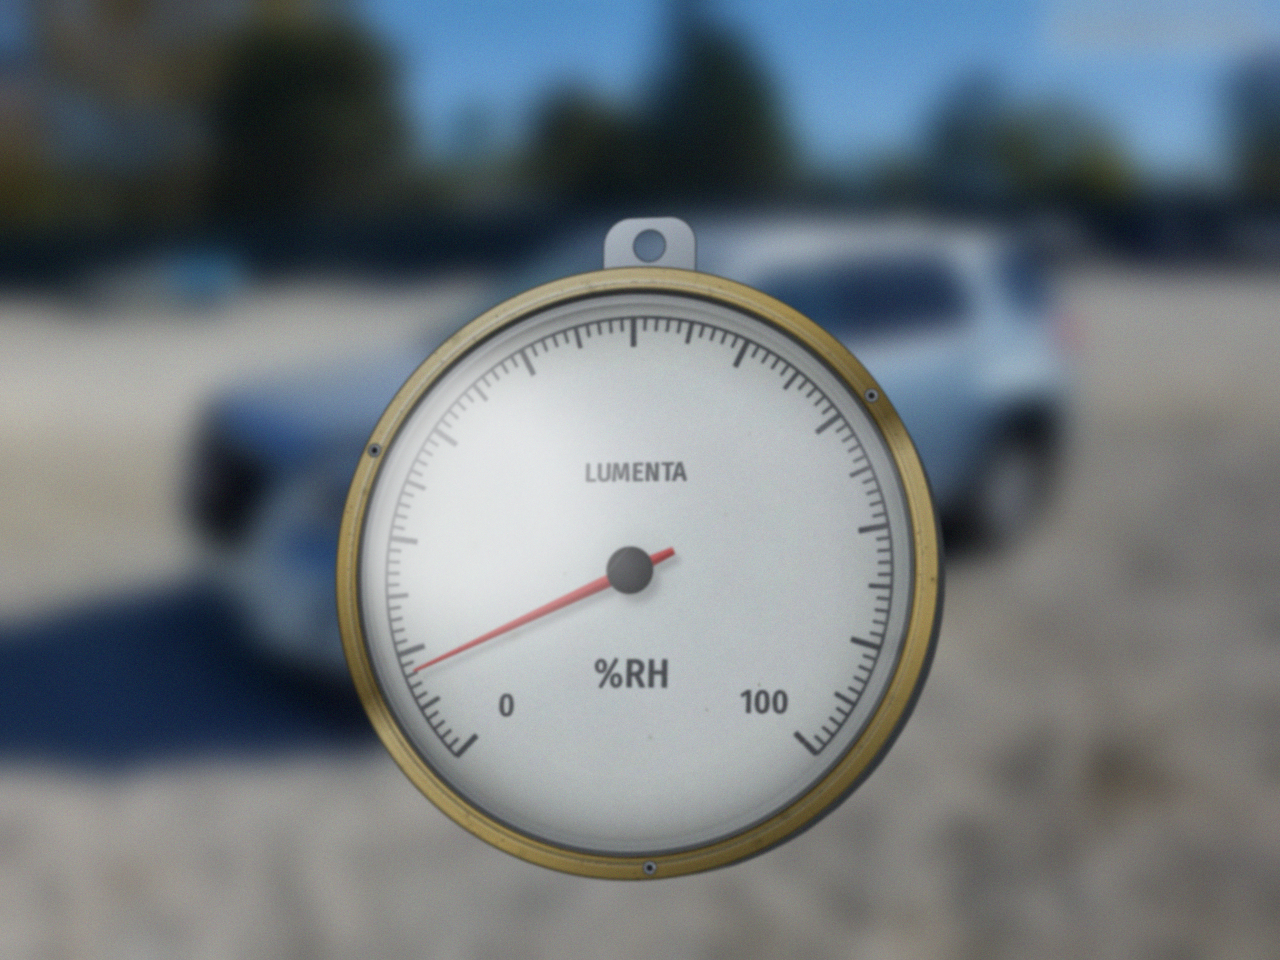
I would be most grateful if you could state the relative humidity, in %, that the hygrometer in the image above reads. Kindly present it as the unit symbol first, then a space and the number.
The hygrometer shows % 8
